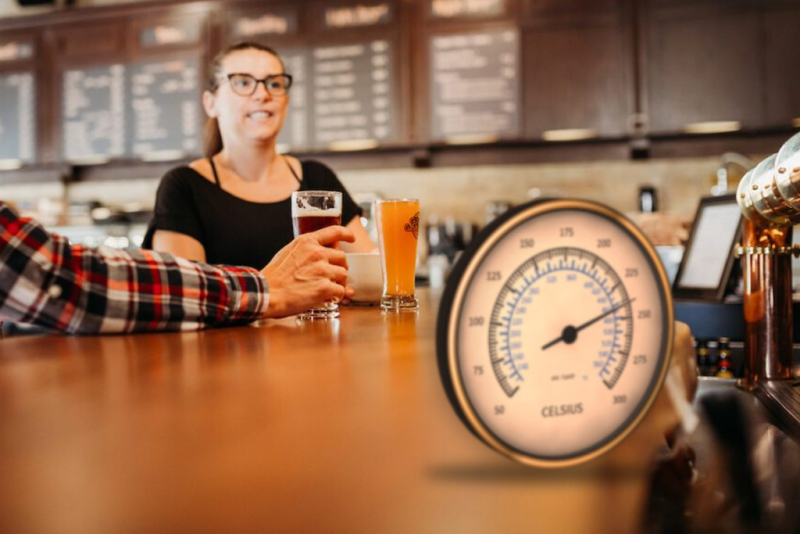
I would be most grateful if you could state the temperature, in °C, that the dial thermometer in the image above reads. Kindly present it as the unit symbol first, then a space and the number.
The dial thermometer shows °C 237.5
